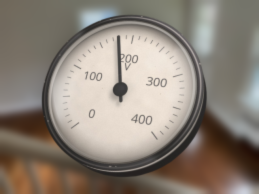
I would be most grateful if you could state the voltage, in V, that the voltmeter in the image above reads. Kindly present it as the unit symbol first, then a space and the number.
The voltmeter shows V 180
